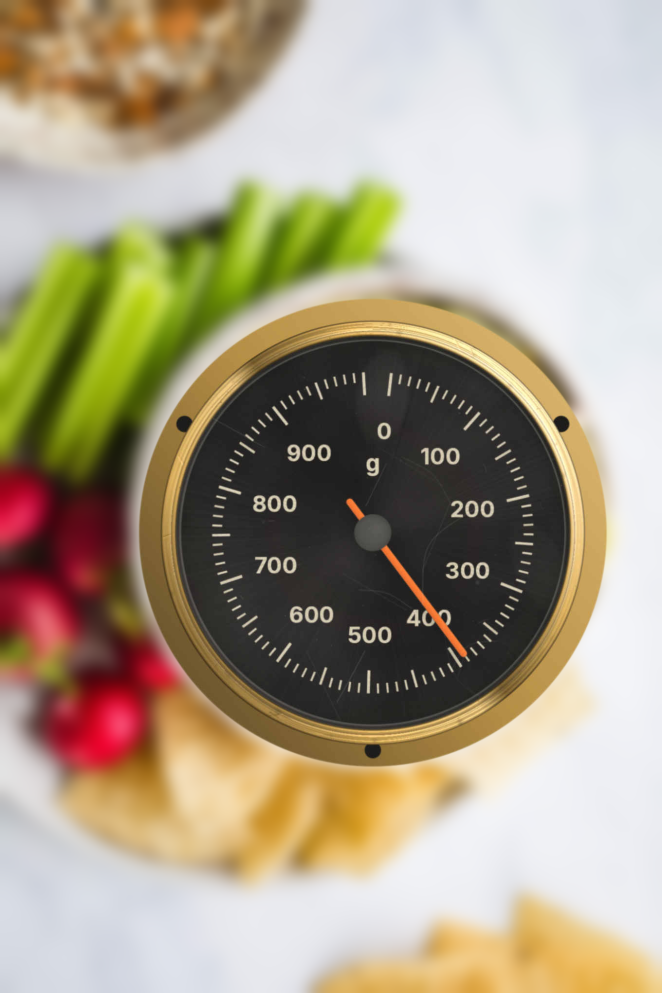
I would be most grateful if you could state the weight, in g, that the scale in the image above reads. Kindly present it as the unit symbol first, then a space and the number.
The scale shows g 390
